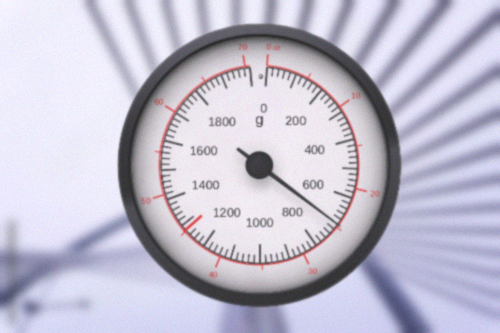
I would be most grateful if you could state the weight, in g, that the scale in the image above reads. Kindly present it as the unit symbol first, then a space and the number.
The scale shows g 700
